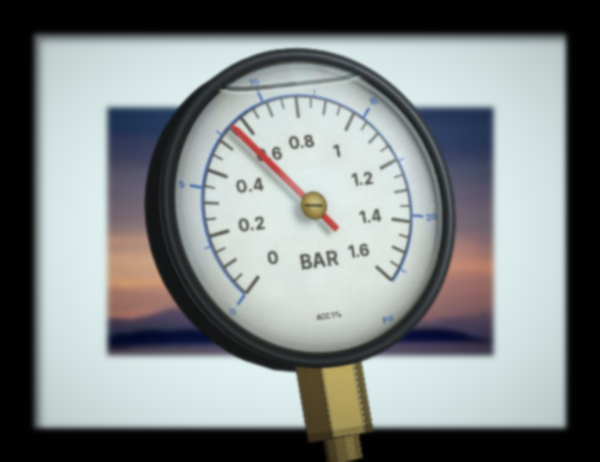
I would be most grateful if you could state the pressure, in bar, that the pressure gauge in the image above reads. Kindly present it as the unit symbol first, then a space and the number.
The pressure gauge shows bar 0.55
